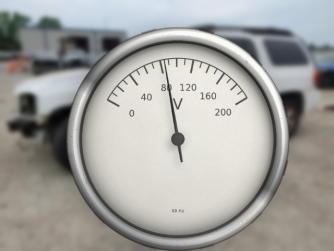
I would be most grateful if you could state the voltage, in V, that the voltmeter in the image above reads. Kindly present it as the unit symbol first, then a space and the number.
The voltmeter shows V 85
